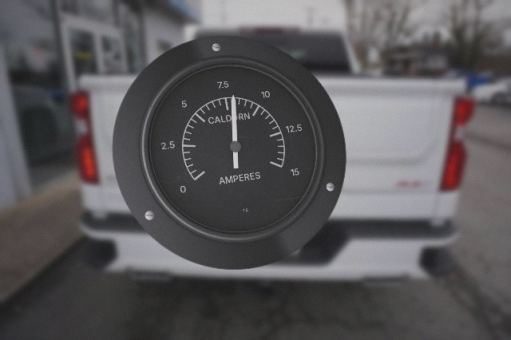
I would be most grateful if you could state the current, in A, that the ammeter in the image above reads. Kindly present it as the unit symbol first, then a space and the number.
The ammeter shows A 8
